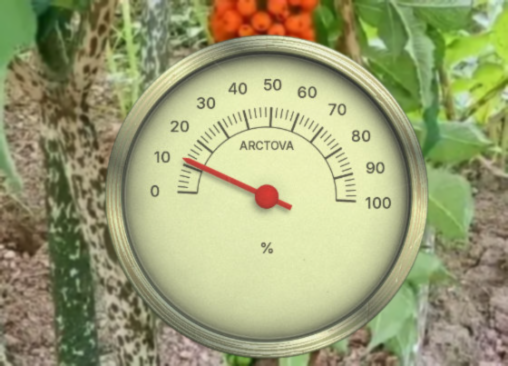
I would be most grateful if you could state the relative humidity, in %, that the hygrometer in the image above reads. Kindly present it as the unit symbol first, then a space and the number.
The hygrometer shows % 12
